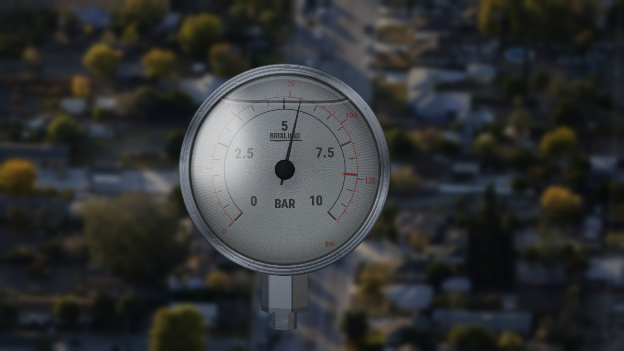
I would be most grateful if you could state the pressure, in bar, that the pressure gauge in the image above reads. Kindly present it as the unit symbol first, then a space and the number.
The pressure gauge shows bar 5.5
